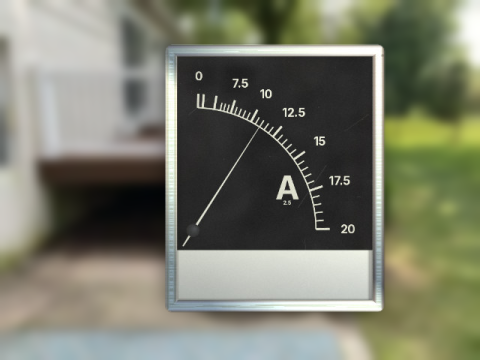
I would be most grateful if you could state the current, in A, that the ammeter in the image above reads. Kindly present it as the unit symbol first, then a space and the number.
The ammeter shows A 11
